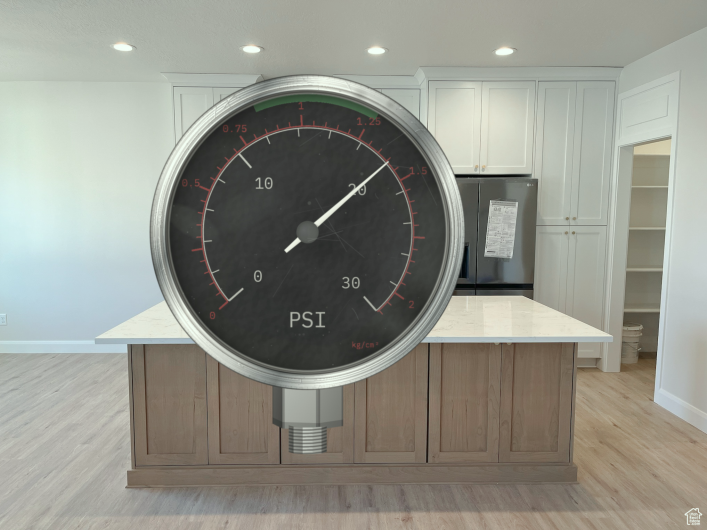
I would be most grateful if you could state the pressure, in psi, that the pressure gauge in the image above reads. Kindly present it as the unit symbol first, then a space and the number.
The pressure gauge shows psi 20
